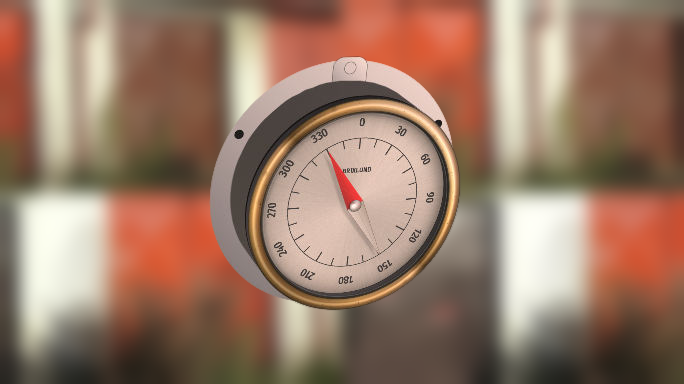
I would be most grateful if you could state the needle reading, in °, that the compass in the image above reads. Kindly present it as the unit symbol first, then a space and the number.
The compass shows ° 330
